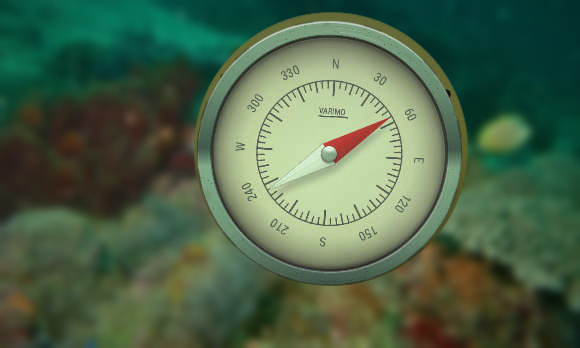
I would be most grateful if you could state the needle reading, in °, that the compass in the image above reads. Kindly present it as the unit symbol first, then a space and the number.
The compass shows ° 55
